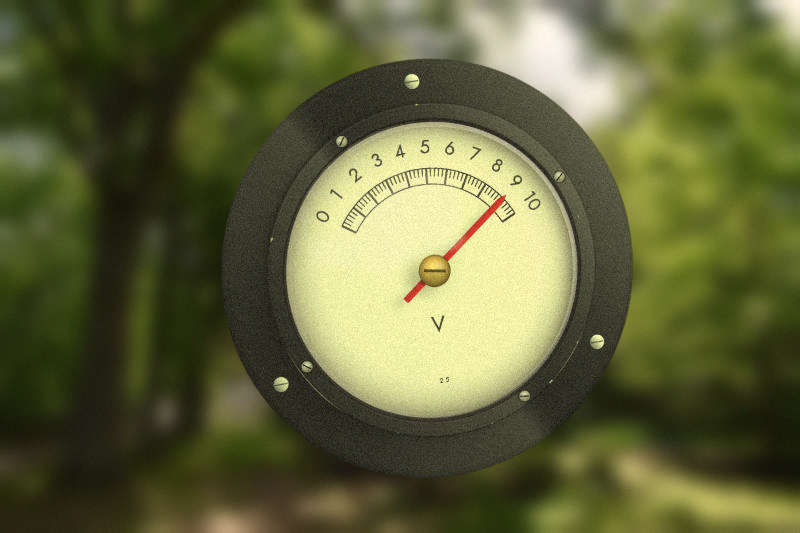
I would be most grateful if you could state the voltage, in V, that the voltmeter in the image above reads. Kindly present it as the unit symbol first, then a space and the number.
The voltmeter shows V 9
